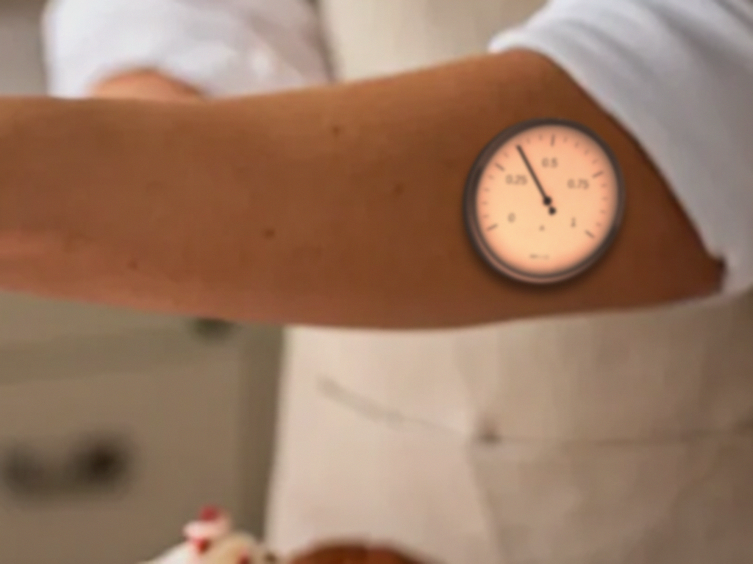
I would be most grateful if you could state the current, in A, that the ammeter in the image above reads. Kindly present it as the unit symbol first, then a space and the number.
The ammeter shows A 0.35
